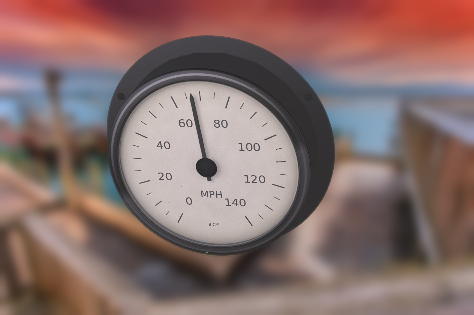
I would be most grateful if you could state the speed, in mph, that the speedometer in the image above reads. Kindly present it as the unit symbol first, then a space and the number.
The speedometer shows mph 67.5
